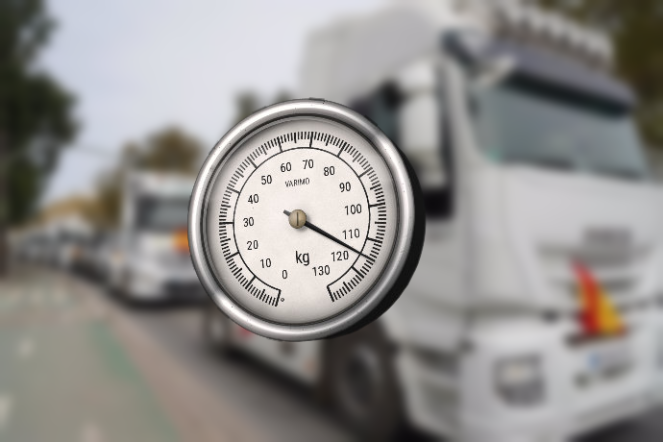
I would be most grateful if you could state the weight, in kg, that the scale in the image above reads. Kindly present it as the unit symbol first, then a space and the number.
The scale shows kg 115
